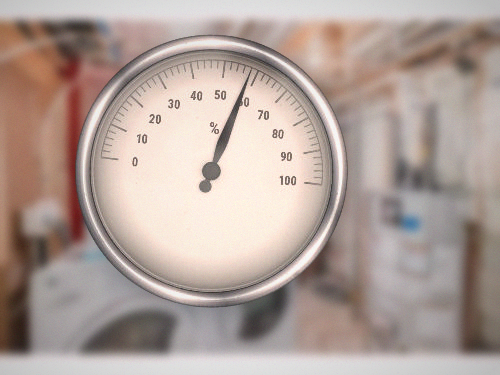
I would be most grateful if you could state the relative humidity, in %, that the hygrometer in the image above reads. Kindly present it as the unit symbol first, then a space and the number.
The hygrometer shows % 58
